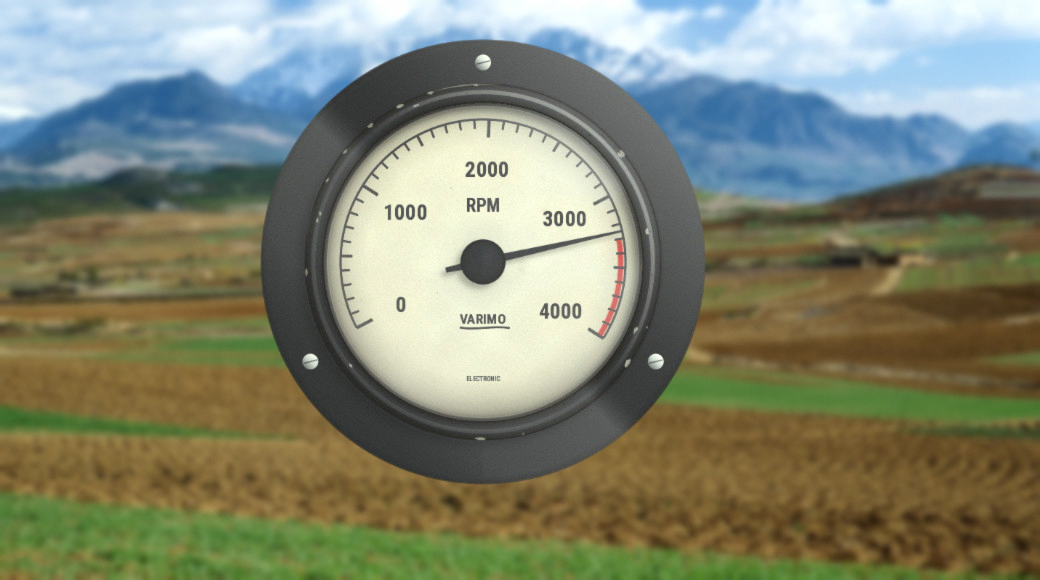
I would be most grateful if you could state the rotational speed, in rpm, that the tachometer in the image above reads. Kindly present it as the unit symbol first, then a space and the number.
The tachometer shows rpm 3250
